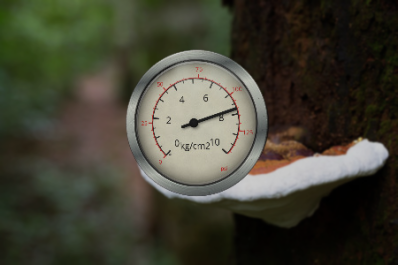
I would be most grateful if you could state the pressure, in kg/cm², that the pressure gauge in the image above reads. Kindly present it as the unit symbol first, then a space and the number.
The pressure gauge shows kg/cm² 7.75
